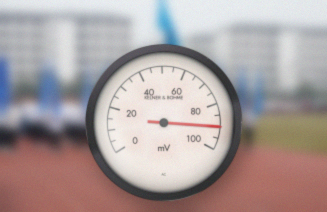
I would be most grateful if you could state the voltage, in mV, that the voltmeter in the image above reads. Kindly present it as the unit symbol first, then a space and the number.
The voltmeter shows mV 90
